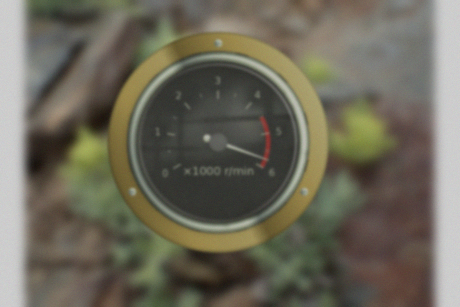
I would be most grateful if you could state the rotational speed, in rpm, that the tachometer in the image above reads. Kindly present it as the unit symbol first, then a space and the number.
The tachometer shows rpm 5750
